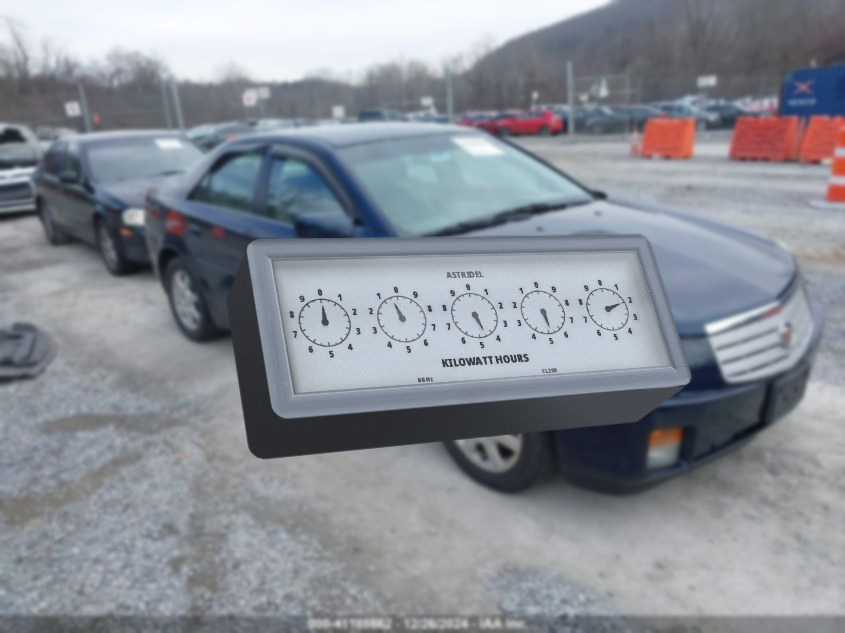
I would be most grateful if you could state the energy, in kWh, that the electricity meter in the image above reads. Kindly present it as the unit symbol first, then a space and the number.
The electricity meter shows kWh 452
